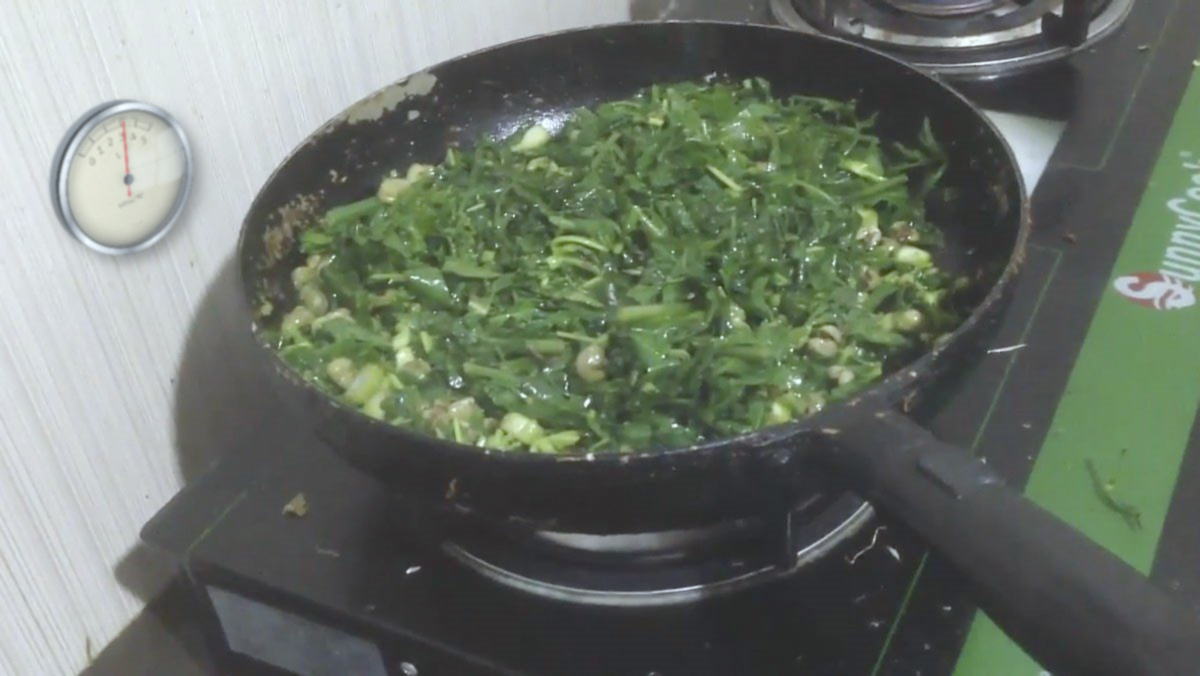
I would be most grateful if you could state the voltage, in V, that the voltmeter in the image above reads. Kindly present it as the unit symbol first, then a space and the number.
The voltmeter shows V 3
